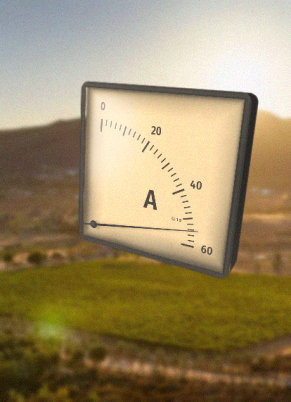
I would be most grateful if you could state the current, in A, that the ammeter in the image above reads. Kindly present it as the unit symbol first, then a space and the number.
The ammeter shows A 54
